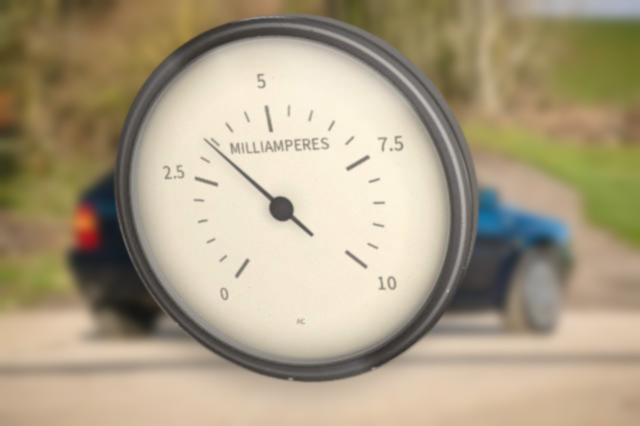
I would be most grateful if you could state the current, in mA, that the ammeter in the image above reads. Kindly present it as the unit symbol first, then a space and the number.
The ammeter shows mA 3.5
